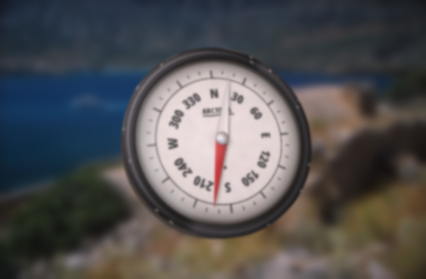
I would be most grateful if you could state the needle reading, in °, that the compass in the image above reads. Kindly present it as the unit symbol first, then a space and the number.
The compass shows ° 195
